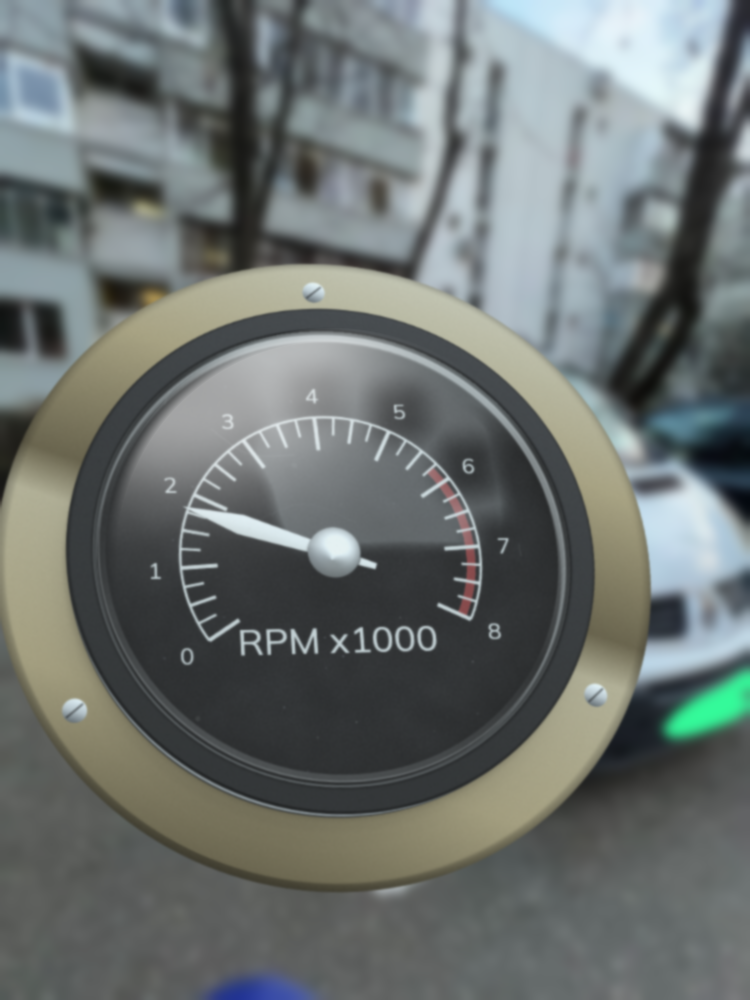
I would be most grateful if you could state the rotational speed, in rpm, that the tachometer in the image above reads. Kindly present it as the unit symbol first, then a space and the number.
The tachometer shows rpm 1750
